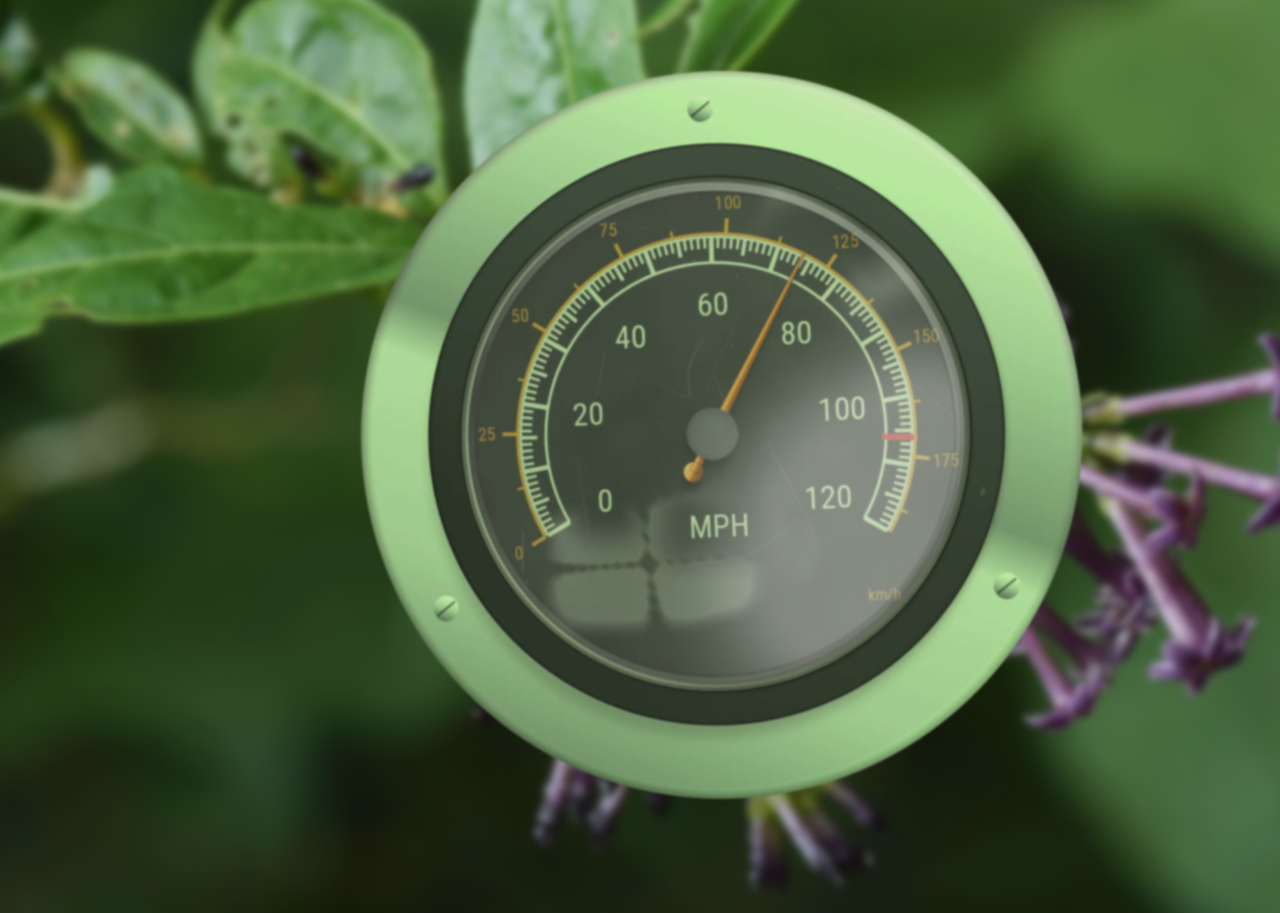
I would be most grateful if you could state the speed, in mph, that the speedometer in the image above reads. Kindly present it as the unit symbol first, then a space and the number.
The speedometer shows mph 74
